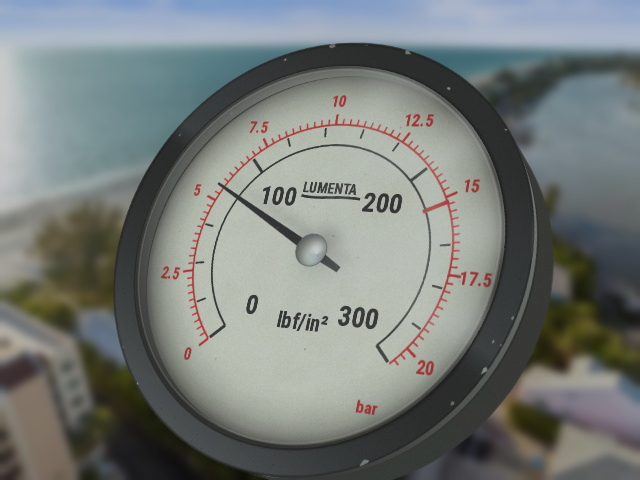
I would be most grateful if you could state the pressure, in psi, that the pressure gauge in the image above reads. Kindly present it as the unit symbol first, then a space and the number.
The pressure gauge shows psi 80
